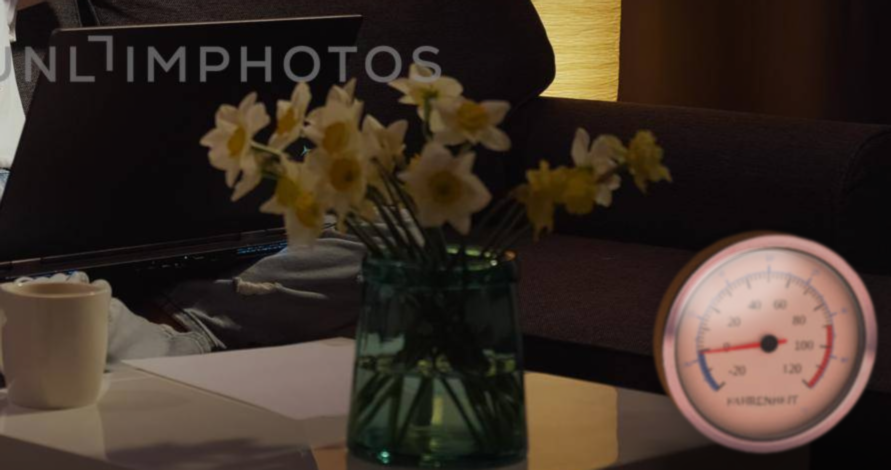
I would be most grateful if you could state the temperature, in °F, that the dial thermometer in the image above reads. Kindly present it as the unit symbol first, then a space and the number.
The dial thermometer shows °F 0
